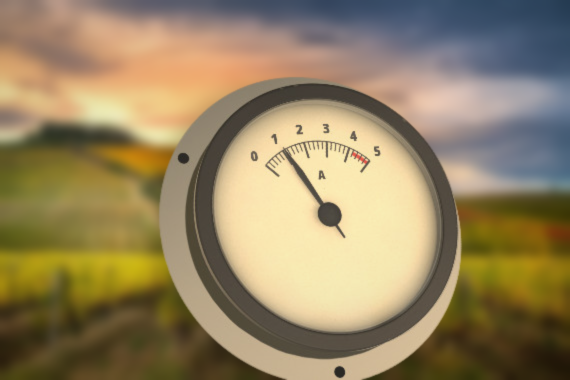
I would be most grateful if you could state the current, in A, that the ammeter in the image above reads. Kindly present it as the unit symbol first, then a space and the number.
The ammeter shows A 1
